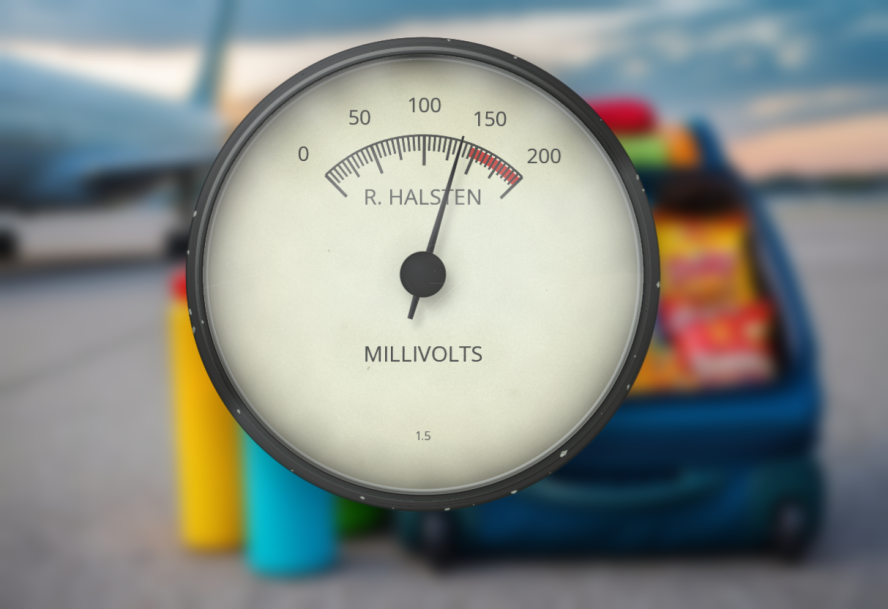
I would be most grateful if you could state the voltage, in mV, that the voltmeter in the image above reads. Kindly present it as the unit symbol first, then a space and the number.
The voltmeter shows mV 135
